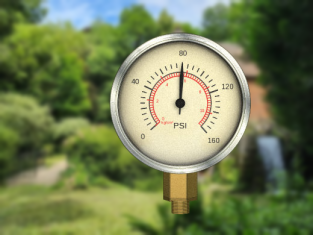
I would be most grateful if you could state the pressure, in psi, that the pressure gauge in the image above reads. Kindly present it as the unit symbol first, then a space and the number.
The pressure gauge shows psi 80
